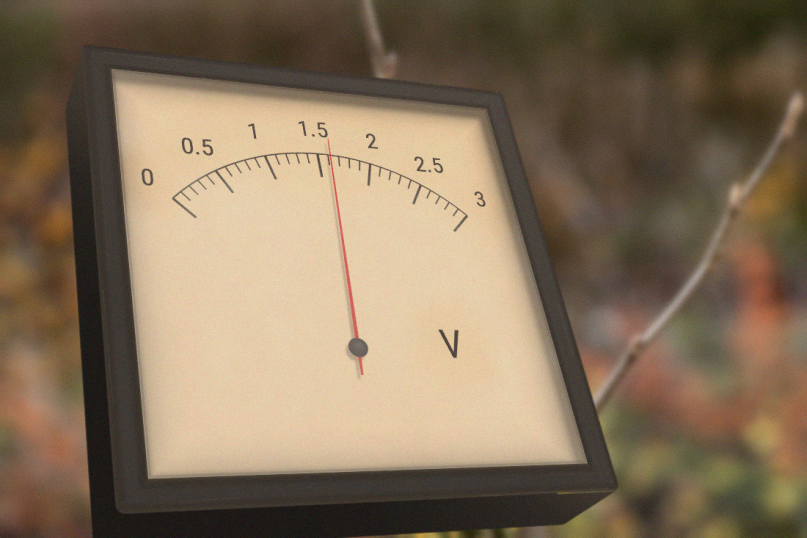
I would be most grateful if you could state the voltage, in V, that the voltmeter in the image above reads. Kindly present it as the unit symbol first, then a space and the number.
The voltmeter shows V 1.6
